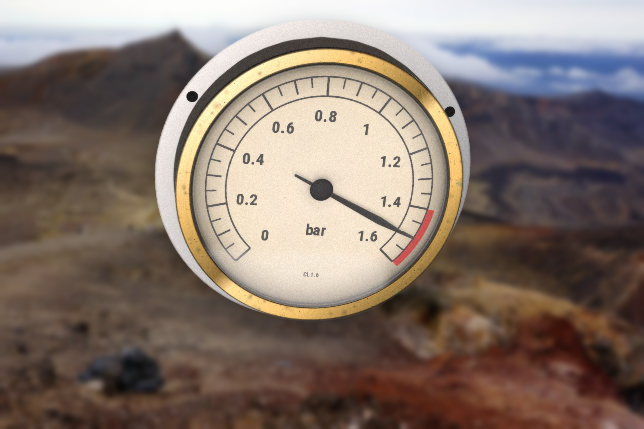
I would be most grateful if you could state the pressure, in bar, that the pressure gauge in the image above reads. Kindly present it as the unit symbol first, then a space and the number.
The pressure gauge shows bar 1.5
